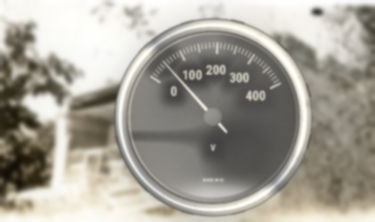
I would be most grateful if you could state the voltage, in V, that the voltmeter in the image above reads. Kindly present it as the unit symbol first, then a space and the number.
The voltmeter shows V 50
